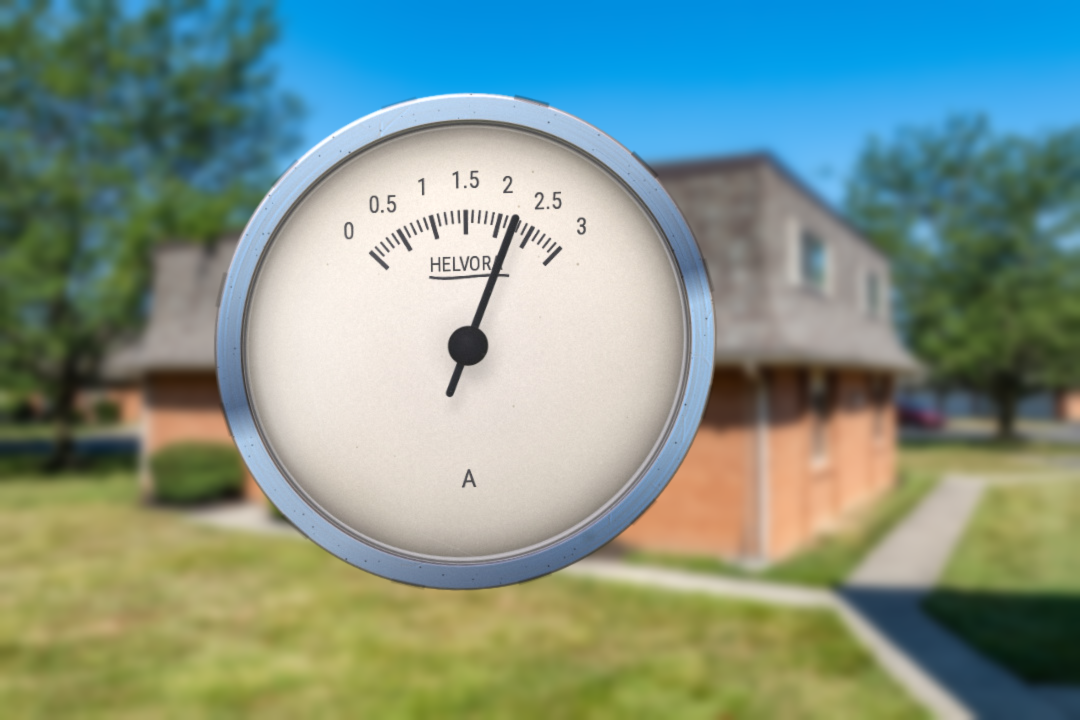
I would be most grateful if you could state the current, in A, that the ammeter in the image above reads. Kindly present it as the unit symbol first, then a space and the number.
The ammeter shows A 2.2
